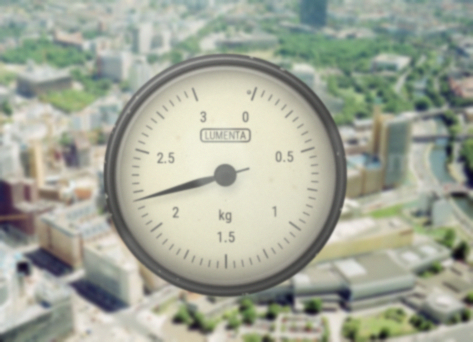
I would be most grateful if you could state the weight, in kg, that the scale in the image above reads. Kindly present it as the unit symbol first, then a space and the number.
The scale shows kg 2.2
